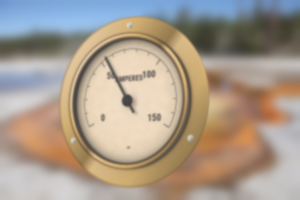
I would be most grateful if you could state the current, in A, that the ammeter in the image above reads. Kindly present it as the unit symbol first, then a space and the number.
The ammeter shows A 55
